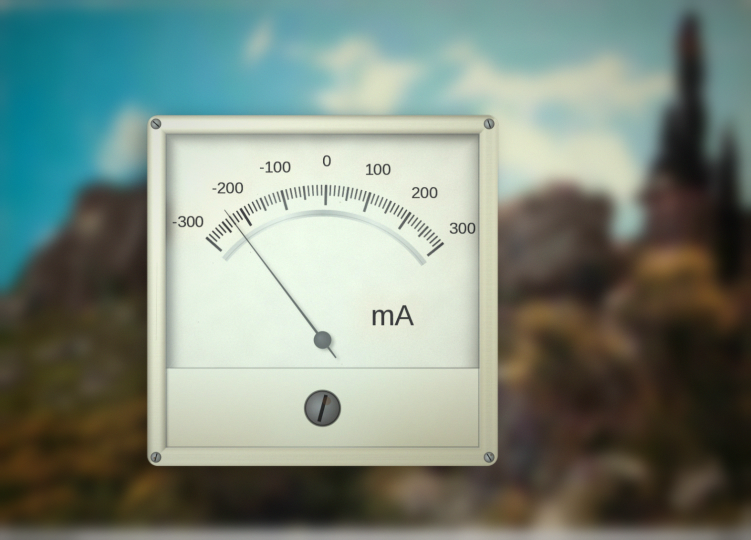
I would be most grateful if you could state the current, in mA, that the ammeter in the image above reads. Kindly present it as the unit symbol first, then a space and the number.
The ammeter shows mA -230
